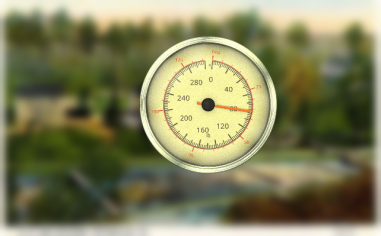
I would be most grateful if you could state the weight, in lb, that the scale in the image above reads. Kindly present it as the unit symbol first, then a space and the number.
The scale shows lb 80
